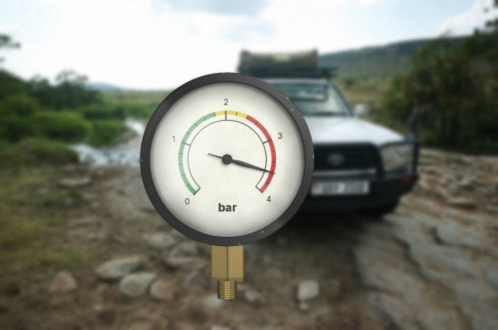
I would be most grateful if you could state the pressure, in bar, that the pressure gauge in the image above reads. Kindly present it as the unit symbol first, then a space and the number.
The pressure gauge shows bar 3.6
